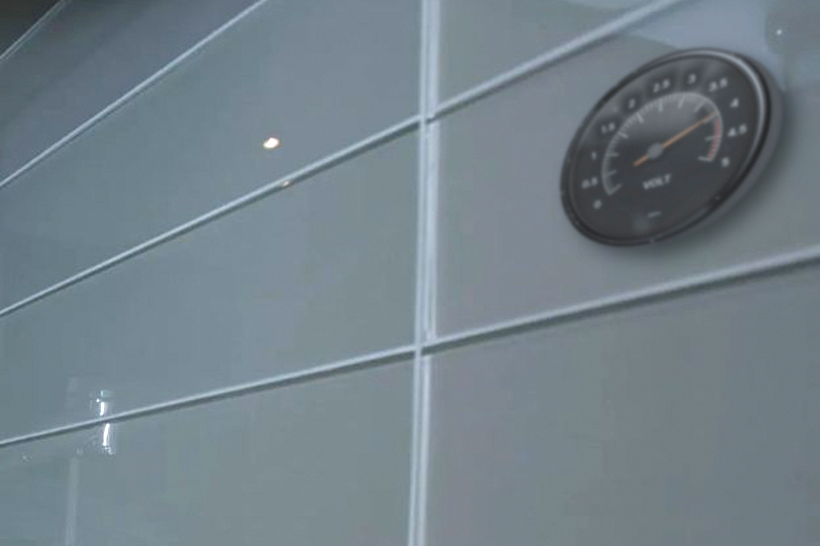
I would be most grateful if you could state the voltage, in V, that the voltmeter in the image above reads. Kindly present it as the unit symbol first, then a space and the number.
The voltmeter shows V 4
